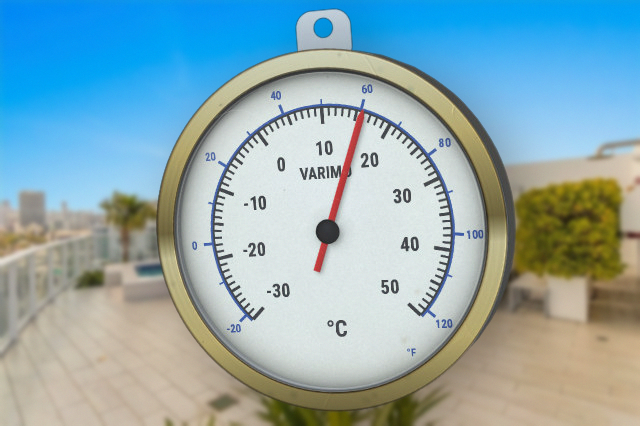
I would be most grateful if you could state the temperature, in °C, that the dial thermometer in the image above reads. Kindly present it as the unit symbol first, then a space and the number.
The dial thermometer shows °C 16
